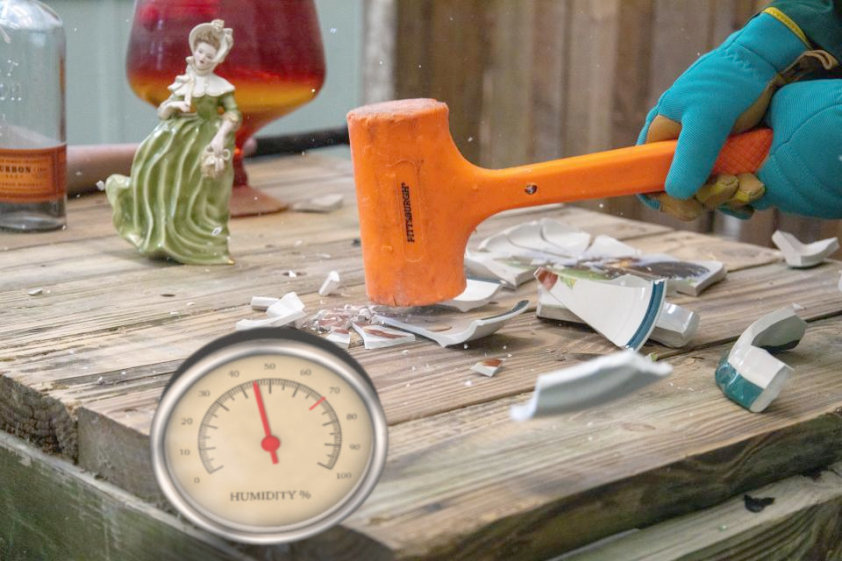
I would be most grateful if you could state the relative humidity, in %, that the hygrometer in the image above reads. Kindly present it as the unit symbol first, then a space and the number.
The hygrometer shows % 45
